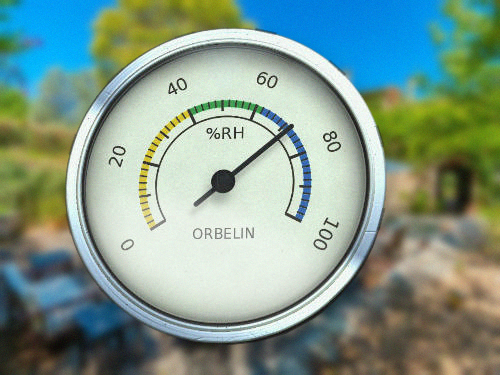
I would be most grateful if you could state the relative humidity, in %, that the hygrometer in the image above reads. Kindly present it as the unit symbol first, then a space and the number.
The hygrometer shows % 72
